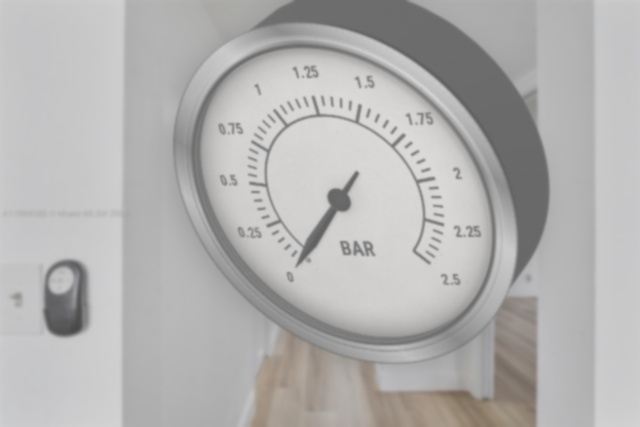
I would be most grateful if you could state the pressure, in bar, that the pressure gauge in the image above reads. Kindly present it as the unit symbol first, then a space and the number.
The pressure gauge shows bar 0
